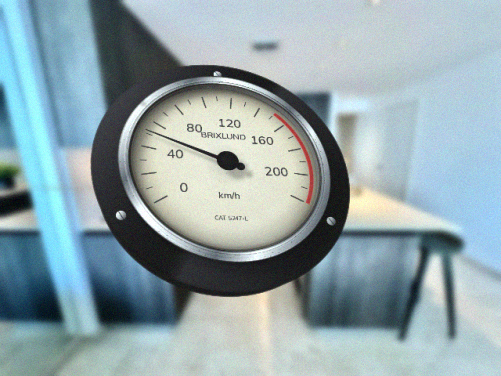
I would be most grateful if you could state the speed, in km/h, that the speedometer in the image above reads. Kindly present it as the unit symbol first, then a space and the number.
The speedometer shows km/h 50
